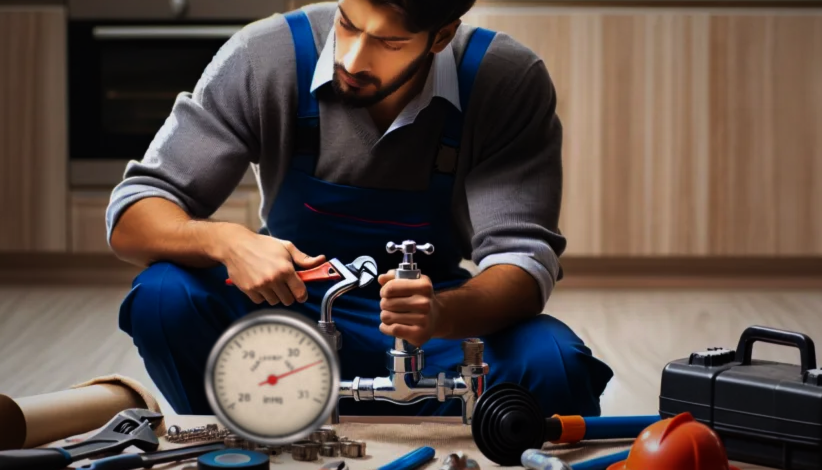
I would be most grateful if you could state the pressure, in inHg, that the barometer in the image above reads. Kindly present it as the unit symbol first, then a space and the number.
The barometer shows inHg 30.4
